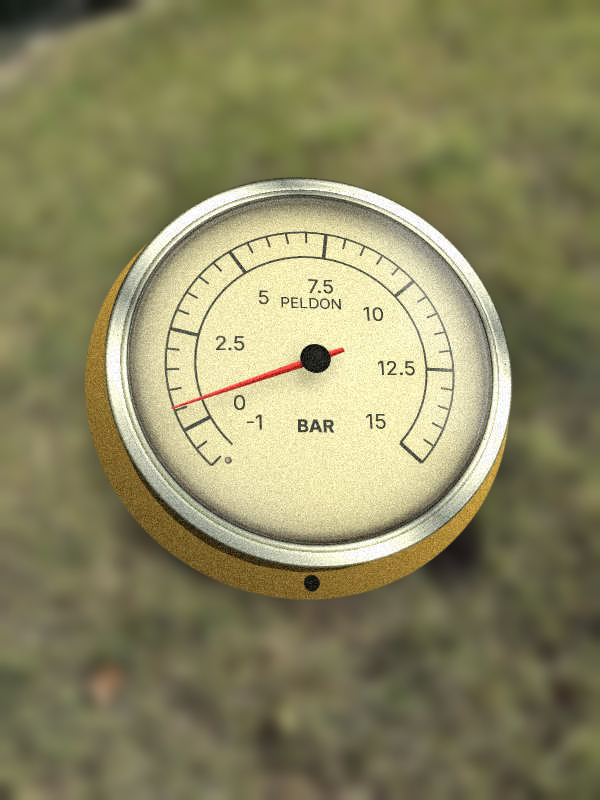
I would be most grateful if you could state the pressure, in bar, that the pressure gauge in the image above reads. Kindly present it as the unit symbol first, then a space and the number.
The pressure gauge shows bar 0.5
